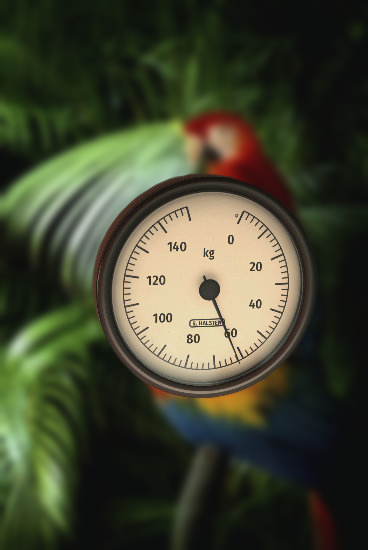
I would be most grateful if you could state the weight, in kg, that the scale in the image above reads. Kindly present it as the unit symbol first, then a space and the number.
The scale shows kg 62
